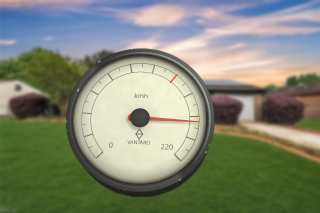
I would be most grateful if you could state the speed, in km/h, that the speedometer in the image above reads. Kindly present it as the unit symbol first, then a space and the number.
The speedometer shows km/h 185
